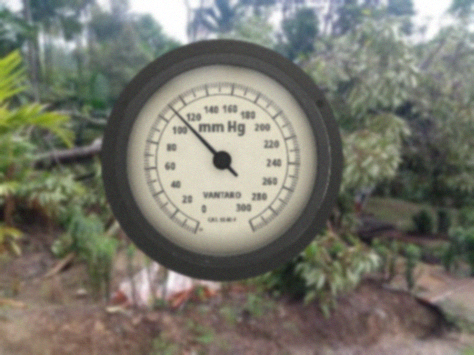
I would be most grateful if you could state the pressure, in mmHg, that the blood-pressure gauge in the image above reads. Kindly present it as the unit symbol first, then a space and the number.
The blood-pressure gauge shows mmHg 110
